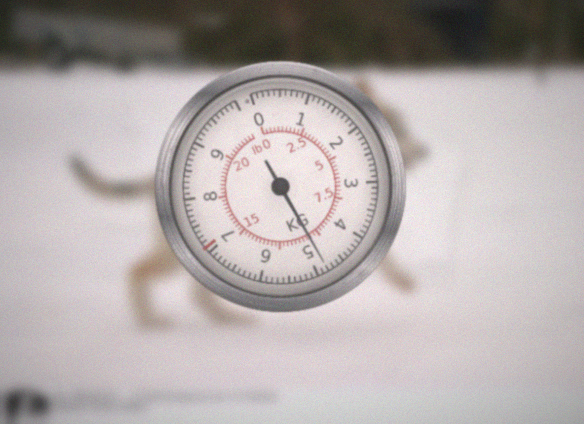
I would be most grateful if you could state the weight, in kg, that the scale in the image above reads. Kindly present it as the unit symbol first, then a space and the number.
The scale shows kg 4.8
